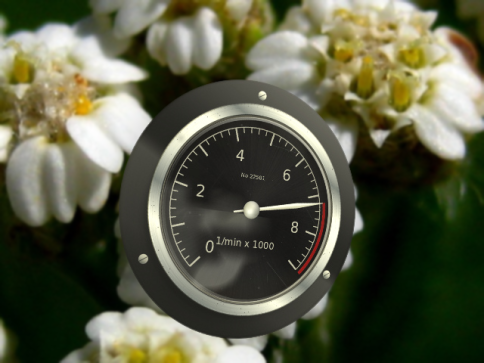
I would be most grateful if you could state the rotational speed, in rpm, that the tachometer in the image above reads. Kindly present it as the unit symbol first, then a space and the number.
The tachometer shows rpm 7200
